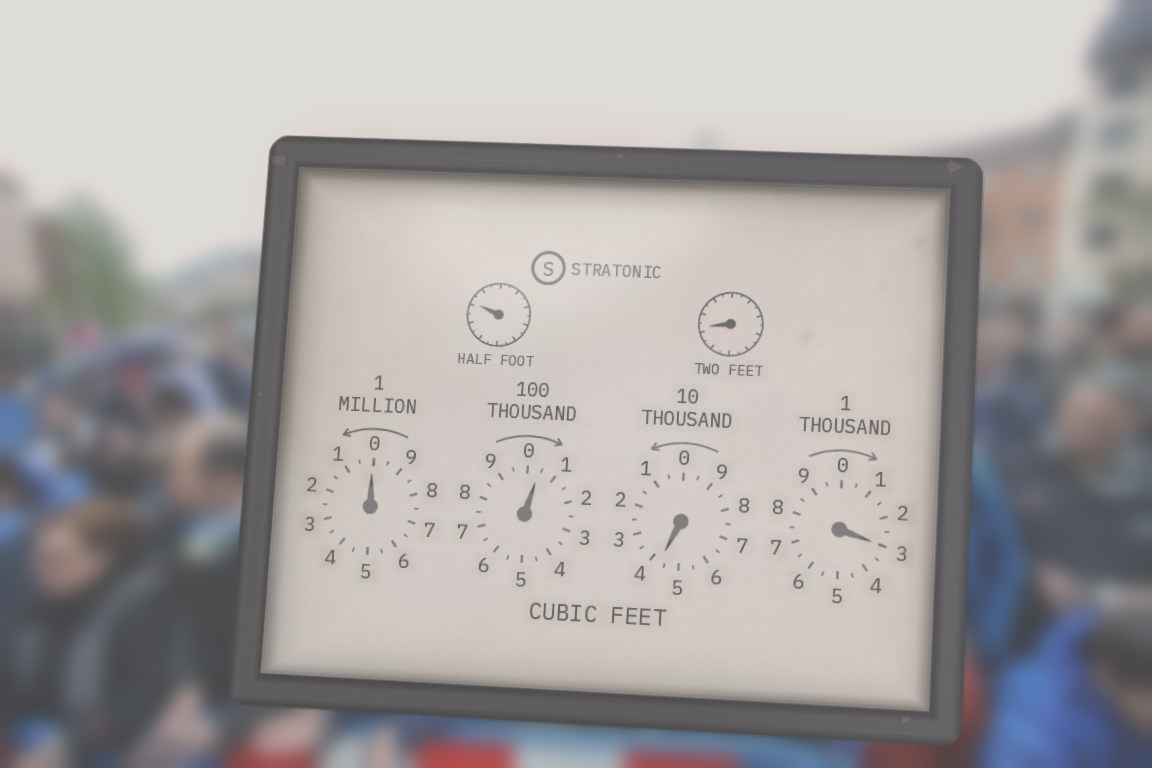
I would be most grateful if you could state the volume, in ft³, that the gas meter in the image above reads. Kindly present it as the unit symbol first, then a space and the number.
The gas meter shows ft³ 4300
